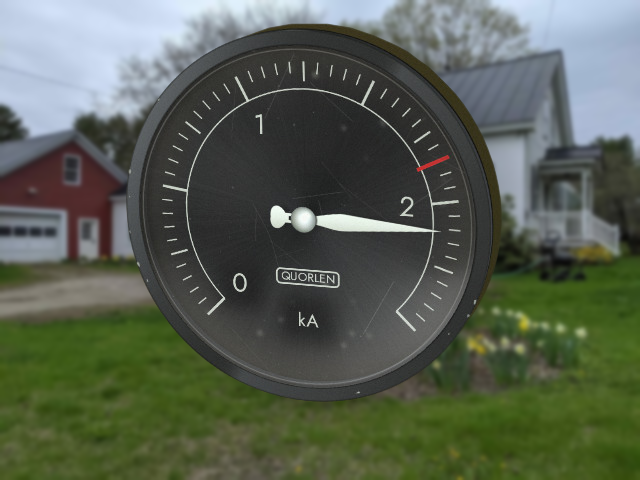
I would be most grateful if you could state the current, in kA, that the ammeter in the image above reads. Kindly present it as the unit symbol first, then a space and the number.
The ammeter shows kA 2.1
